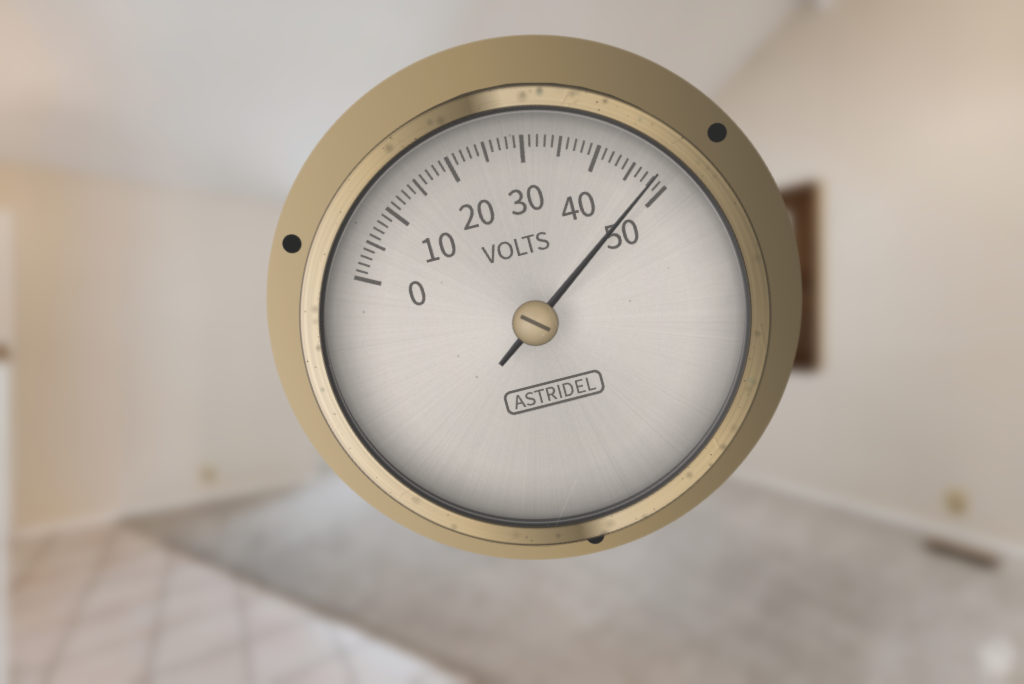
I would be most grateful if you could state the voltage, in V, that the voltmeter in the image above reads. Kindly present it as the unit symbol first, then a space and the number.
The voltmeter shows V 48
